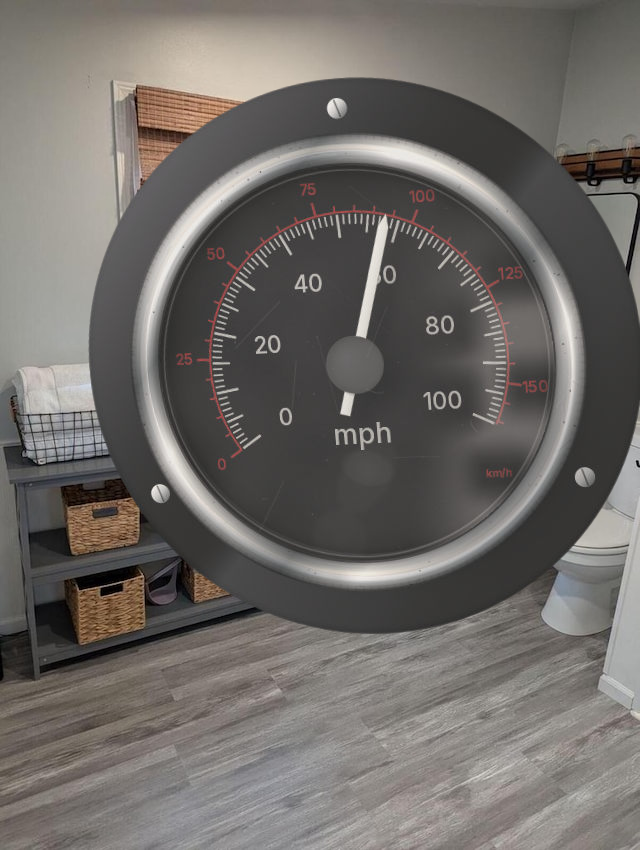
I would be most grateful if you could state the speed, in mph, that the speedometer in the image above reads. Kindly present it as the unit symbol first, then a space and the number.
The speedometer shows mph 58
